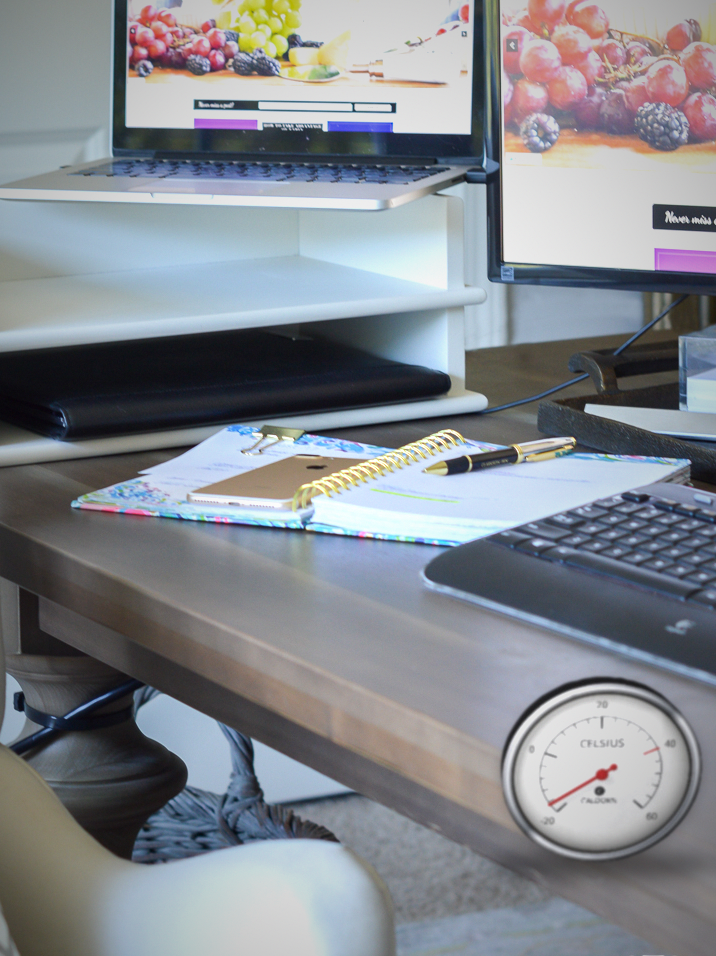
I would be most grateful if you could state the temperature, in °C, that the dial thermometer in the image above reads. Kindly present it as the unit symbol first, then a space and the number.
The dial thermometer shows °C -16
